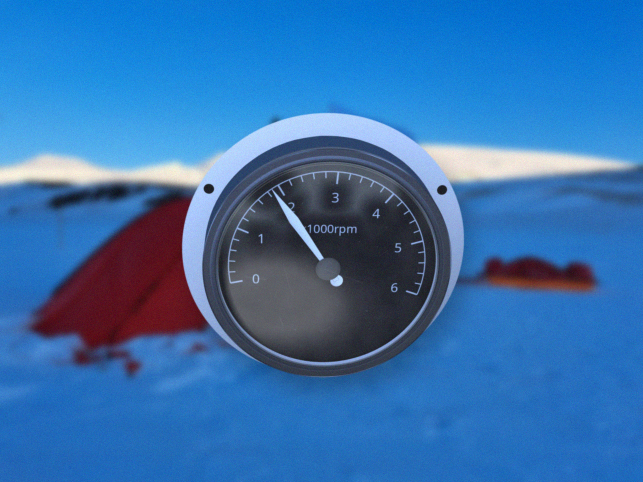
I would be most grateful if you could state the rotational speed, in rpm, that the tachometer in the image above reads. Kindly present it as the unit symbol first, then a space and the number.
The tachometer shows rpm 1900
